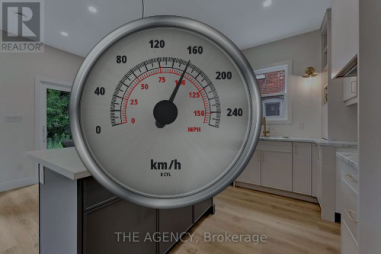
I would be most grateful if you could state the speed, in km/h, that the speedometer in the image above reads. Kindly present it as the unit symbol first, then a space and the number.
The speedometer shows km/h 160
